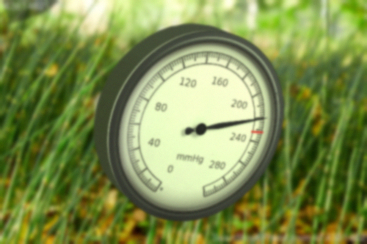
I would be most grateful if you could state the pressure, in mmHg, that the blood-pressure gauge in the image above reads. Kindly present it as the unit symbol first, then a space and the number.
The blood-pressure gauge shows mmHg 220
